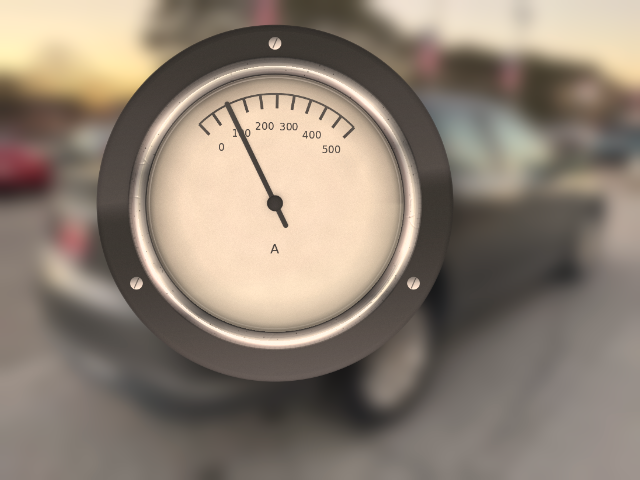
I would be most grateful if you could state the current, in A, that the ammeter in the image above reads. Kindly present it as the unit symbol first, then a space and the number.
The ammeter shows A 100
